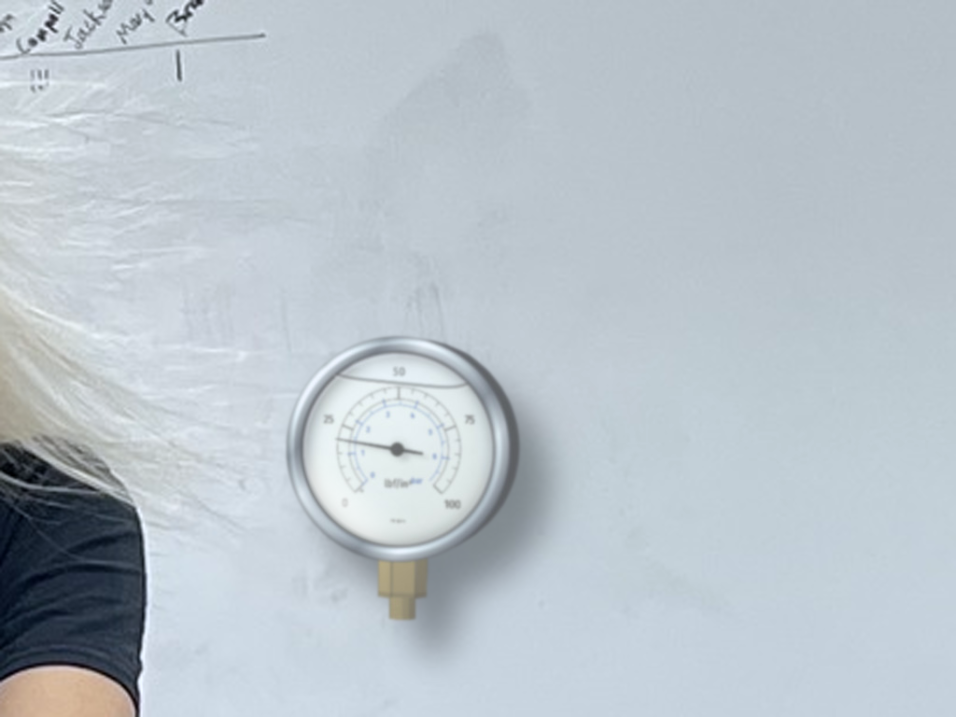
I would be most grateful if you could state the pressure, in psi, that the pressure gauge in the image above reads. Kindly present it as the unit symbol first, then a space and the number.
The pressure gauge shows psi 20
